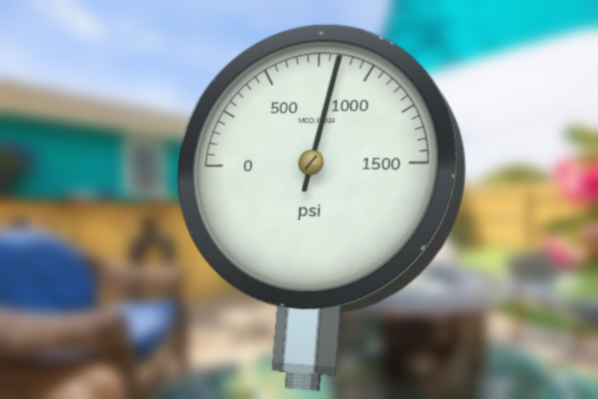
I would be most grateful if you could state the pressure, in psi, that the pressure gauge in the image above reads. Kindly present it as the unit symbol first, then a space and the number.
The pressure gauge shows psi 850
